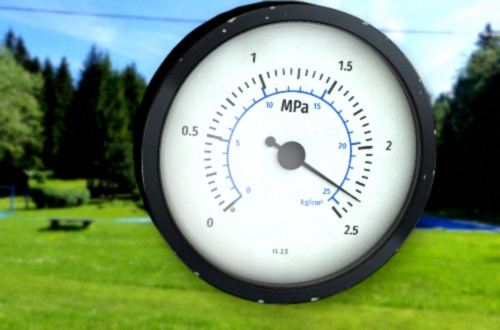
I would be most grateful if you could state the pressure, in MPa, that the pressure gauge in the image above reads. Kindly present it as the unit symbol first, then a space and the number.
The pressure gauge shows MPa 2.35
